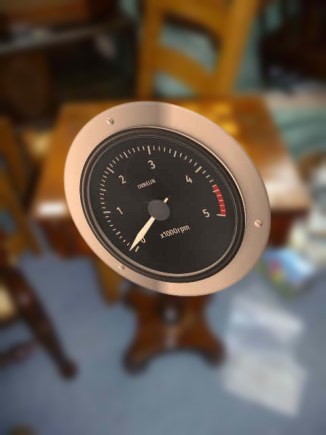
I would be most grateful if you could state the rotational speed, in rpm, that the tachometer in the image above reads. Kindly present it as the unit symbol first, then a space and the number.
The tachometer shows rpm 100
